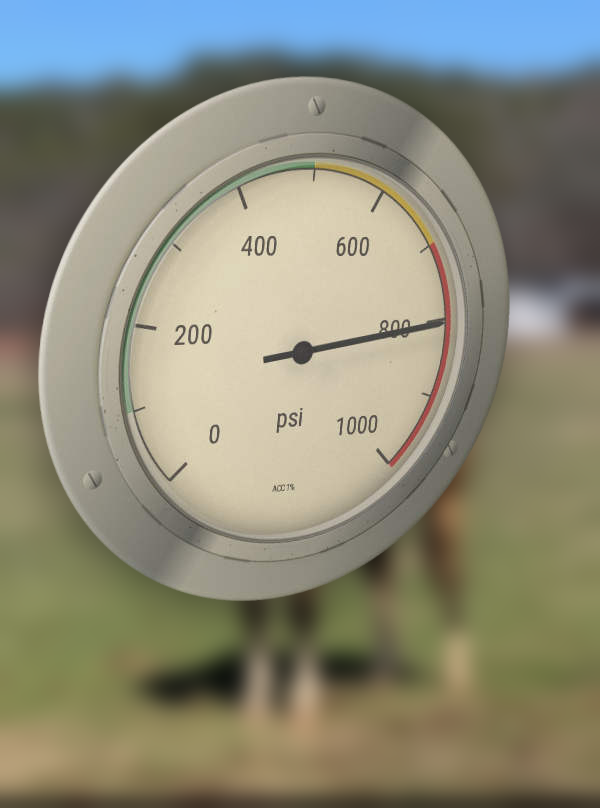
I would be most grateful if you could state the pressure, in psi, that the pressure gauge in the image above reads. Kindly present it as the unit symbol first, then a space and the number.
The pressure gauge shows psi 800
